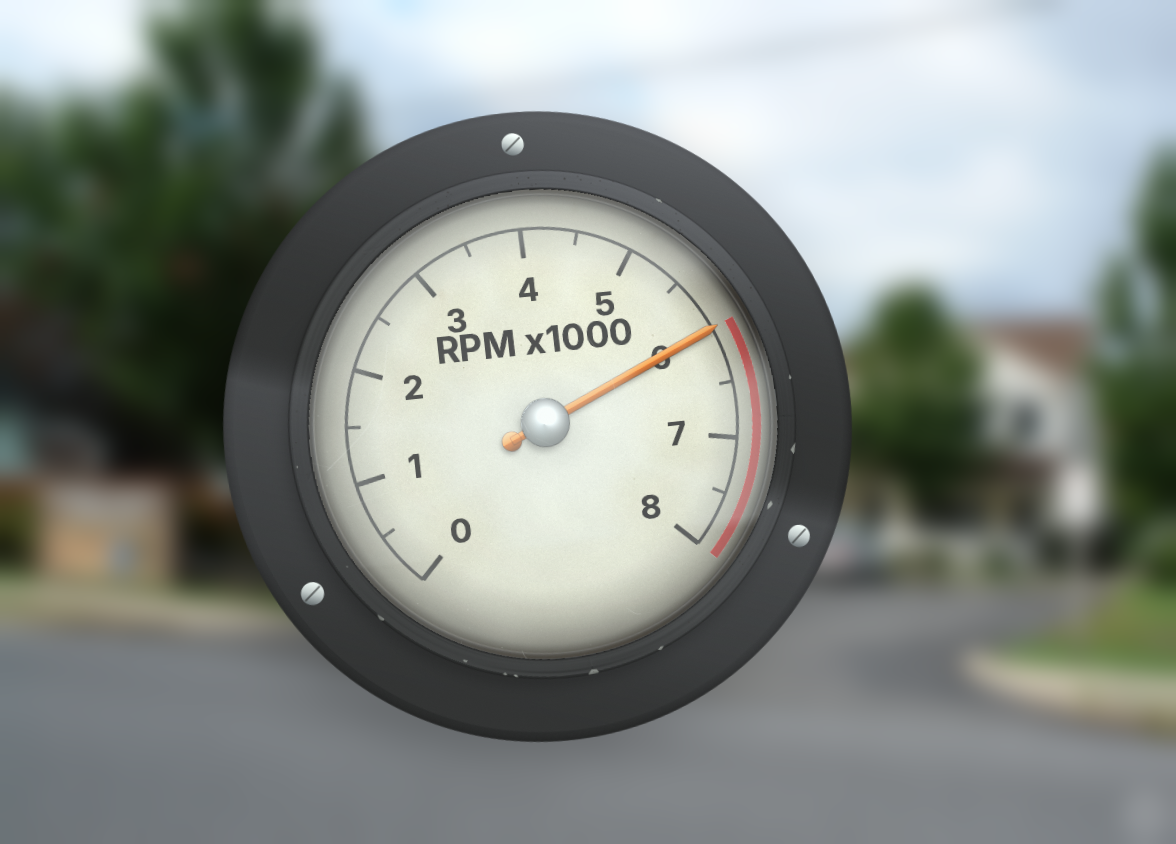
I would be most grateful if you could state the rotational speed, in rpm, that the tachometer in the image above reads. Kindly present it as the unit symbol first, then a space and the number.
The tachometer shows rpm 6000
